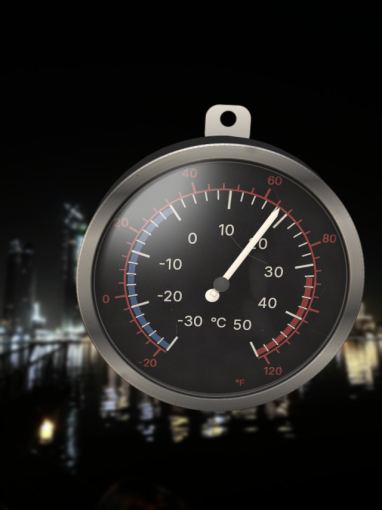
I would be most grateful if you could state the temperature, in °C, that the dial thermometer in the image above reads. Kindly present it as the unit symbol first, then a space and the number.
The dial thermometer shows °C 18
